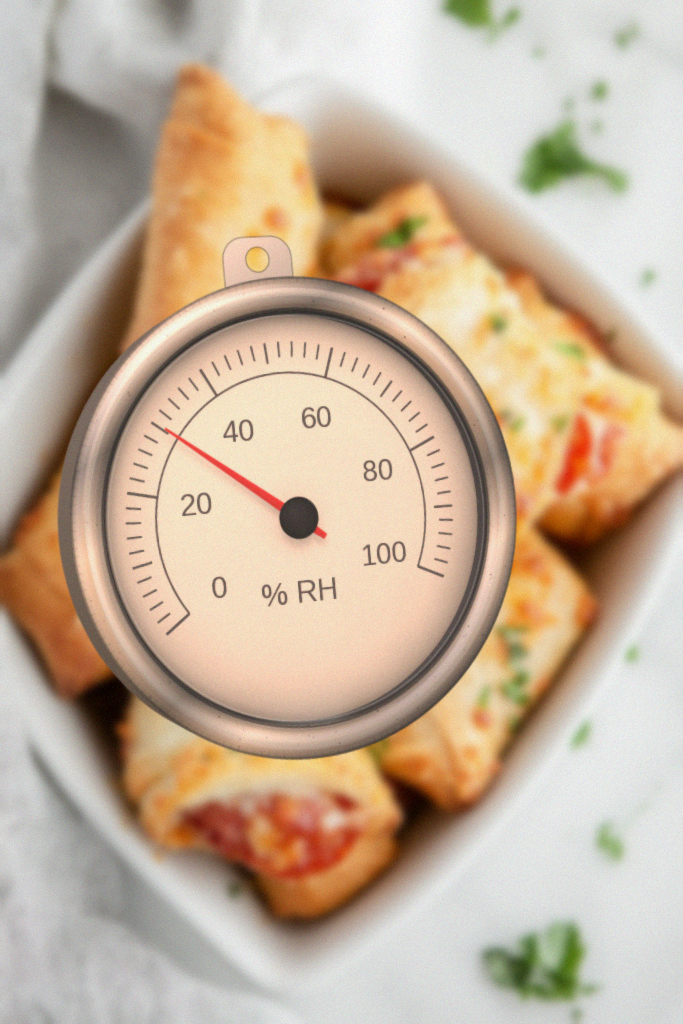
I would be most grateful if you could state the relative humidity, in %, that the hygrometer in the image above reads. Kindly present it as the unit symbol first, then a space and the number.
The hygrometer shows % 30
